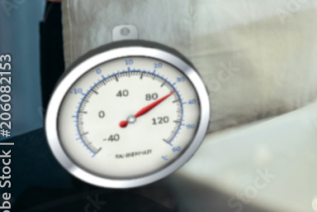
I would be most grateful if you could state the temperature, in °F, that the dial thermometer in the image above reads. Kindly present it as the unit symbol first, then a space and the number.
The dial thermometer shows °F 90
